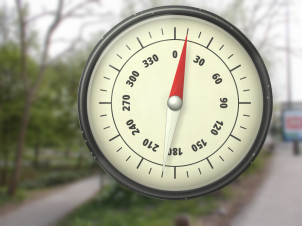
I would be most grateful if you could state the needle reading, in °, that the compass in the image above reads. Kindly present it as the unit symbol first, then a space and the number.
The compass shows ° 10
